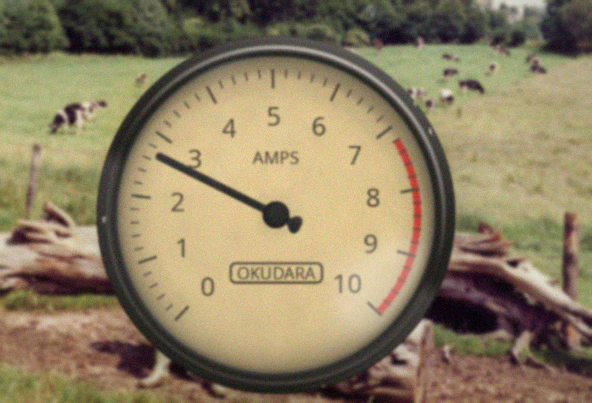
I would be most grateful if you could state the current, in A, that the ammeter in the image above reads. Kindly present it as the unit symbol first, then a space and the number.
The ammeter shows A 2.7
